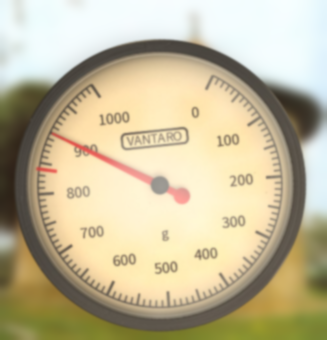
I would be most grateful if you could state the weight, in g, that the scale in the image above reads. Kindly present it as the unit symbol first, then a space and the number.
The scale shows g 900
